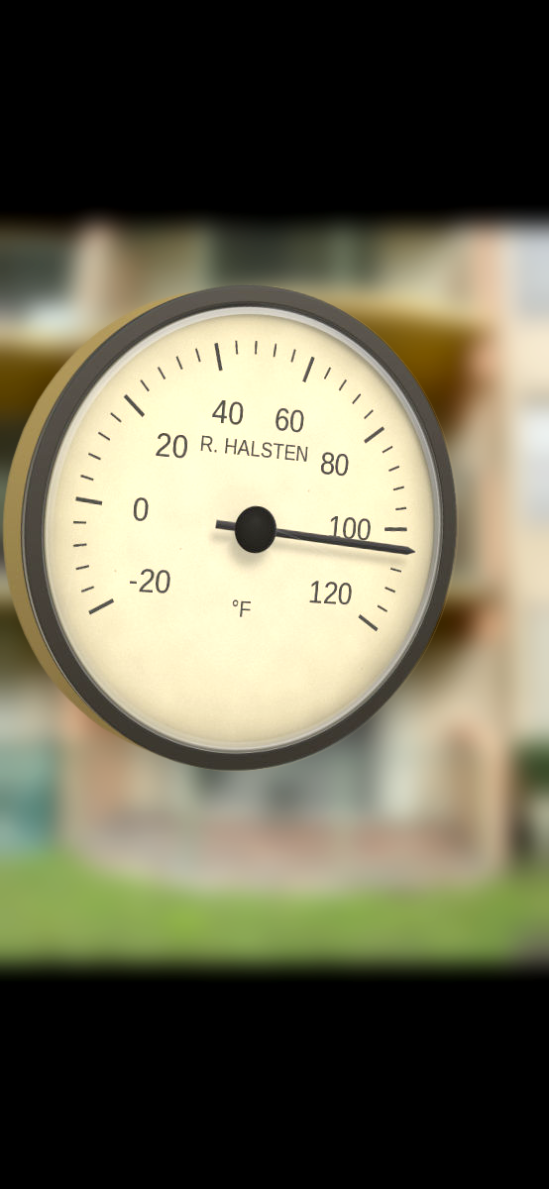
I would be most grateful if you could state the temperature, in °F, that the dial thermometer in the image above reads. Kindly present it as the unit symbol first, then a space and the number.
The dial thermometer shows °F 104
